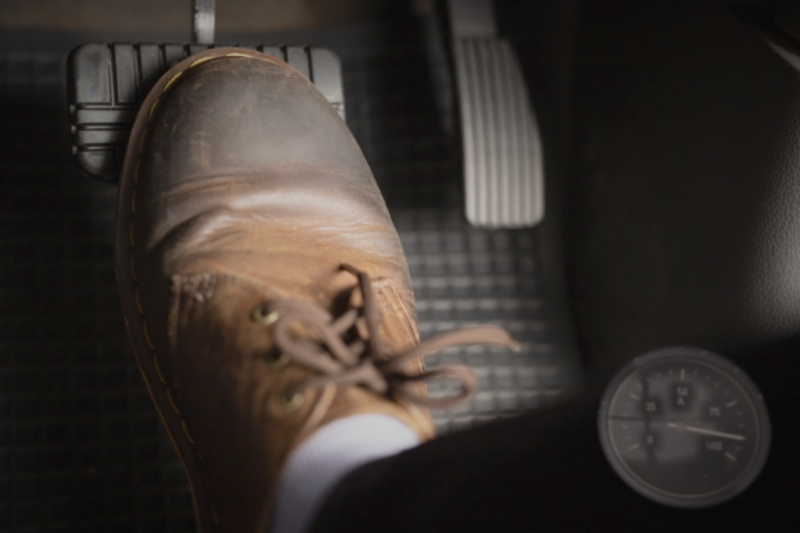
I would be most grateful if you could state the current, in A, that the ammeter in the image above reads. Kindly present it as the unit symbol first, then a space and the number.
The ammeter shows A 90
